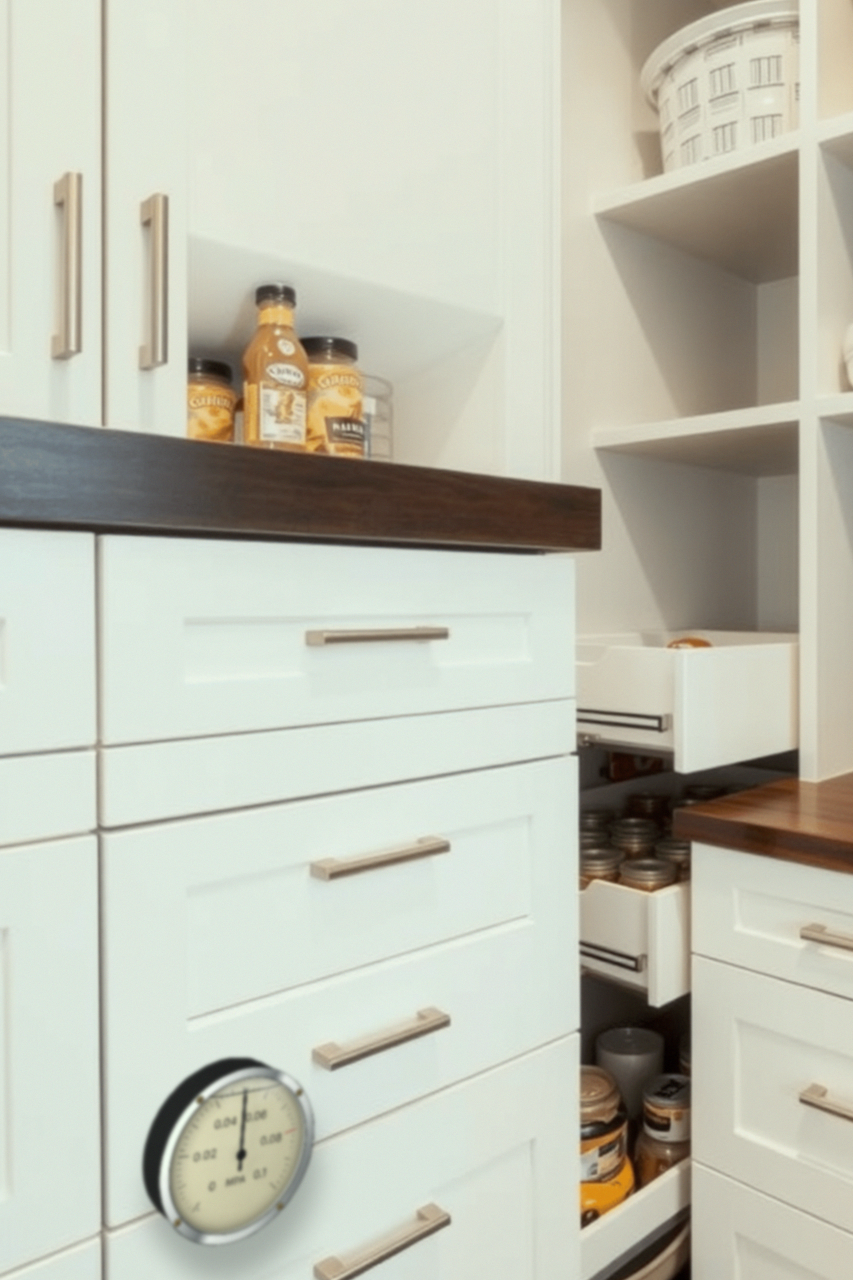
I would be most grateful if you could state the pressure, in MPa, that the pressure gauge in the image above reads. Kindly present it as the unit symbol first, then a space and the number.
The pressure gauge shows MPa 0.05
